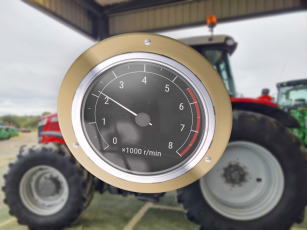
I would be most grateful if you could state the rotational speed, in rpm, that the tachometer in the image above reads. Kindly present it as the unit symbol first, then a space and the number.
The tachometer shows rpm 2250
